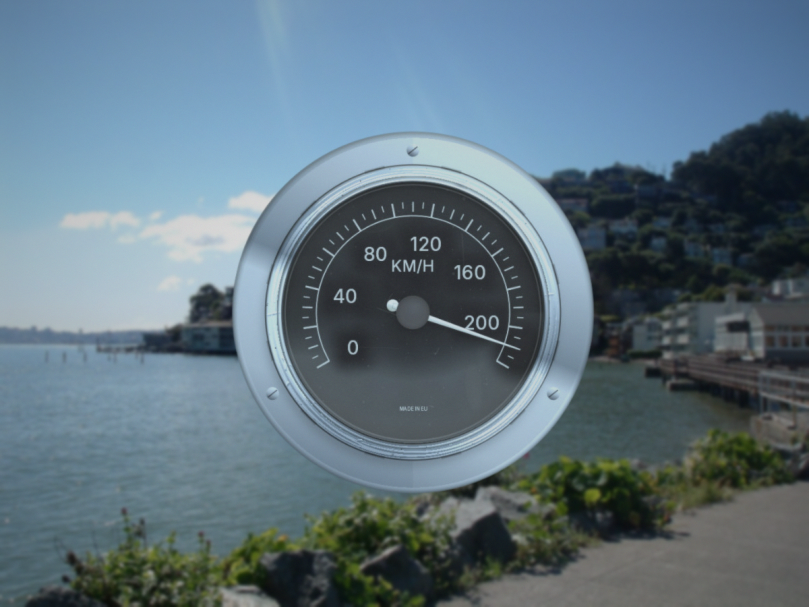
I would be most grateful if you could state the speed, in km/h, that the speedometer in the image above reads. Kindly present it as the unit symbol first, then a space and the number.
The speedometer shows km/h 210
